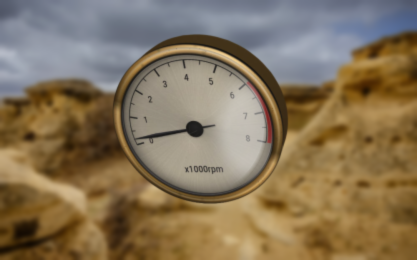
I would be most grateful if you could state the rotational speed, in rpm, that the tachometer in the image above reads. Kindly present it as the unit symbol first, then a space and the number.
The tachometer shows rpm 250
